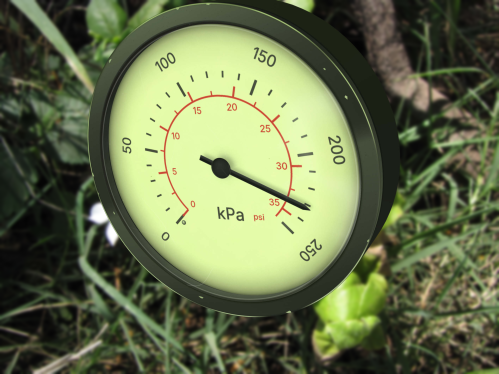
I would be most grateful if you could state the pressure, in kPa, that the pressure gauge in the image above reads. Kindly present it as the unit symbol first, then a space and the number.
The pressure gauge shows kPa 230
